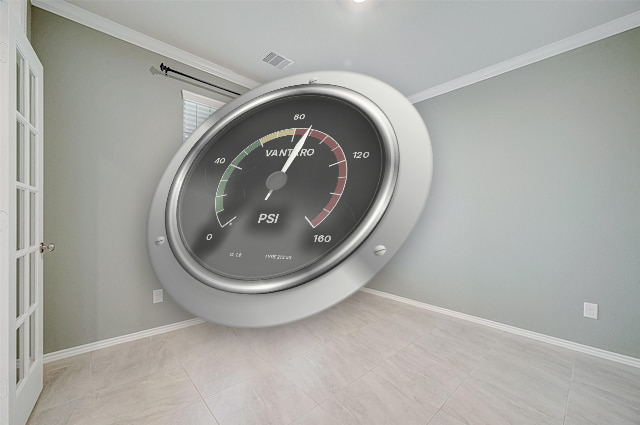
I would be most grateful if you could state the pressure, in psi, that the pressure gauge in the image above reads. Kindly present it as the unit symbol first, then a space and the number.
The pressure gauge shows psi 90
